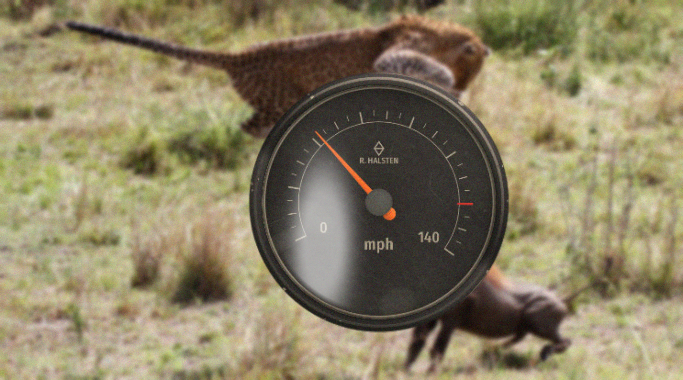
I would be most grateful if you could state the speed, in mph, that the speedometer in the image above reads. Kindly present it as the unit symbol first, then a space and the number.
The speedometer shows mph 42.5
